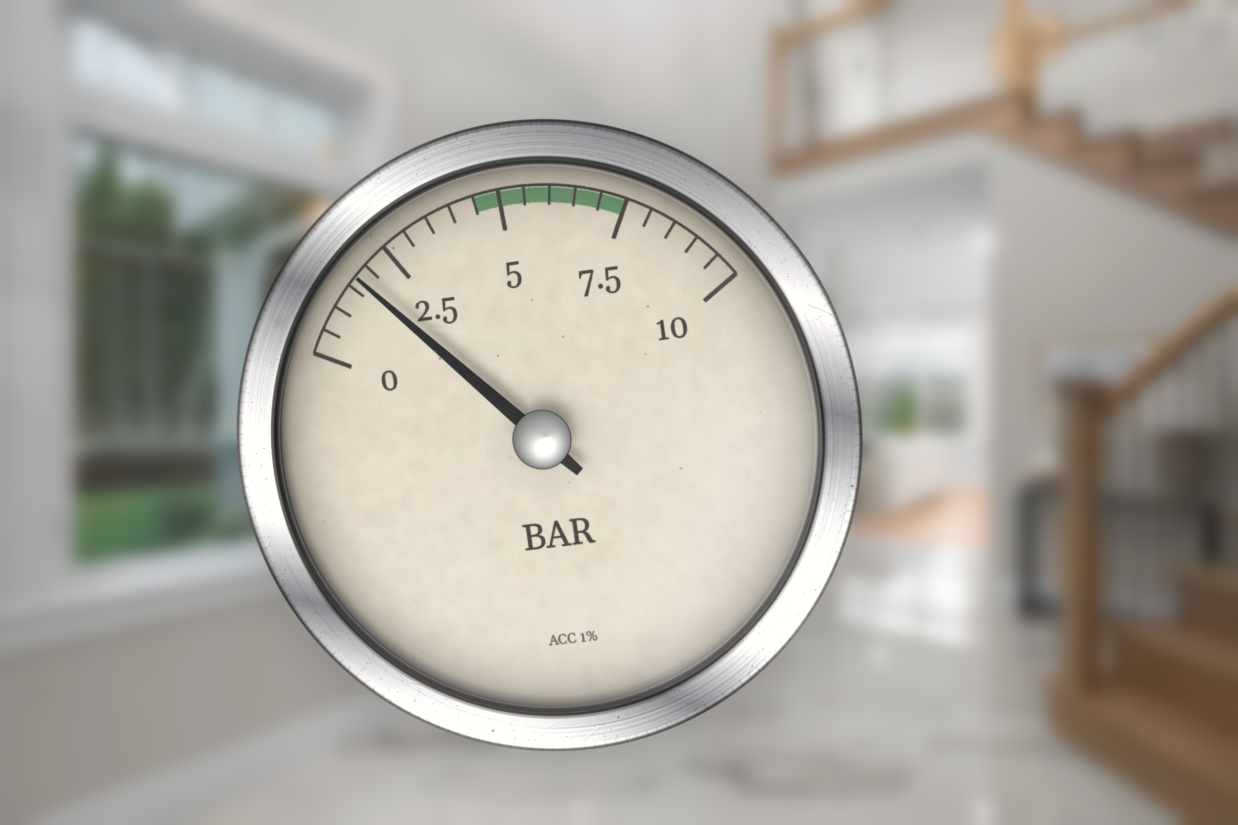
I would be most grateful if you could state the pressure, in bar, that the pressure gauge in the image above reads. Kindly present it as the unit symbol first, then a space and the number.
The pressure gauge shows bar 1.75
